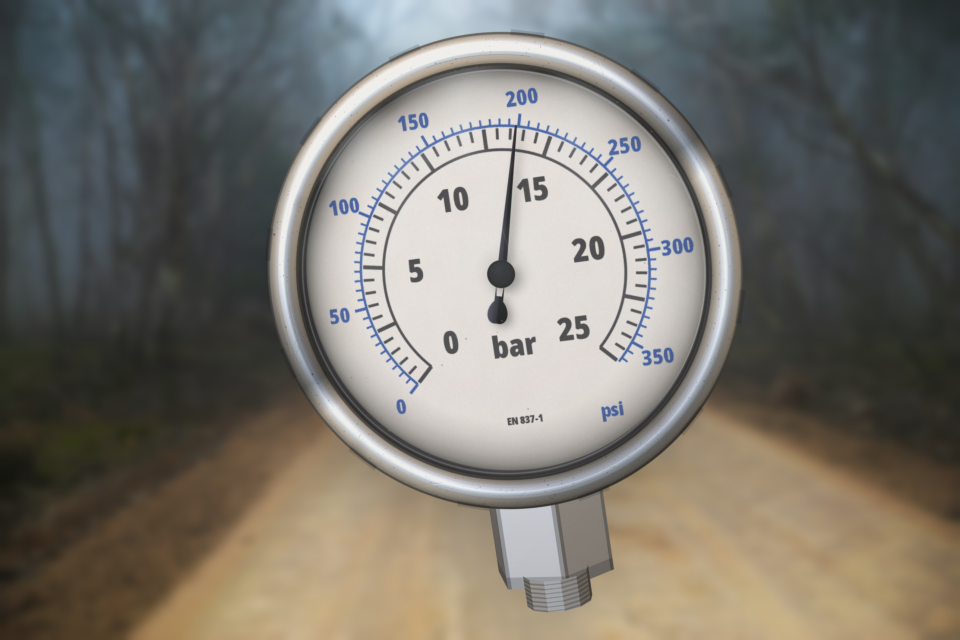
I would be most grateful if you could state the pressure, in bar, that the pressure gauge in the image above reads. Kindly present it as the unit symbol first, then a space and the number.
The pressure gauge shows bar 13.75
